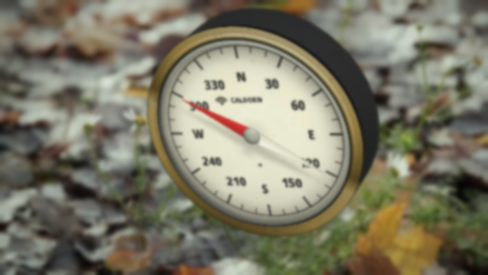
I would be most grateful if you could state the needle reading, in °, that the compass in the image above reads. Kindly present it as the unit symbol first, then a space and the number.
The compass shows ° 300
